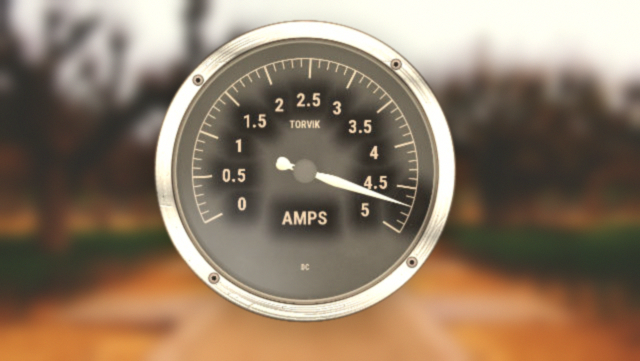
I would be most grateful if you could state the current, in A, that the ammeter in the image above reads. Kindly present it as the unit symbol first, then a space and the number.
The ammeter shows A 4.7
